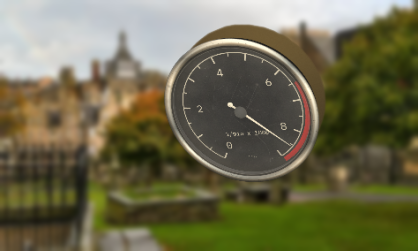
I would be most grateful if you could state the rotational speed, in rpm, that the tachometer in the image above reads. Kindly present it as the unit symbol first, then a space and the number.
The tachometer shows rpm 8500
